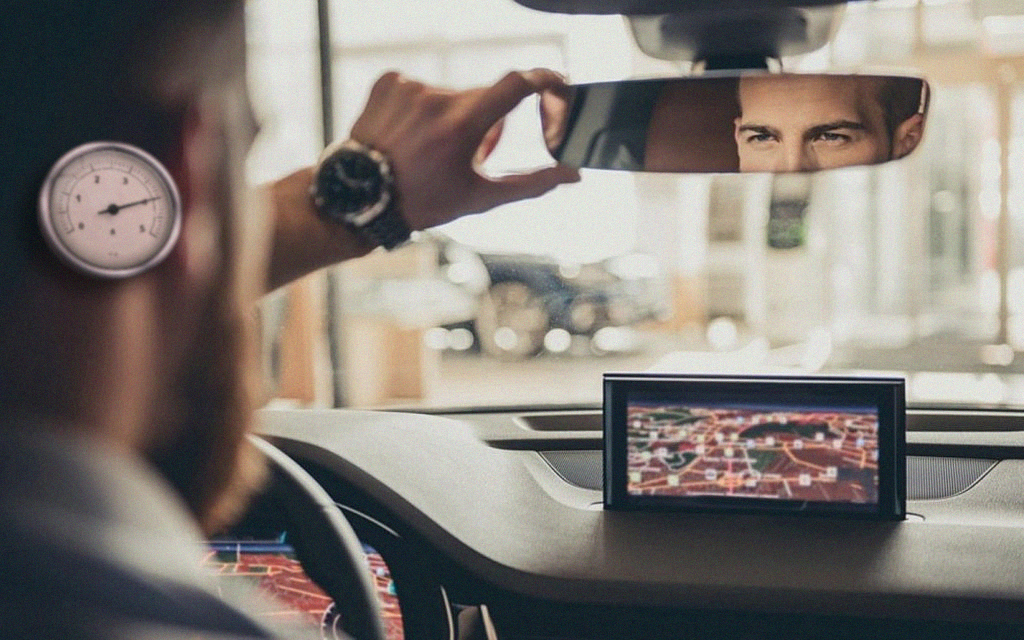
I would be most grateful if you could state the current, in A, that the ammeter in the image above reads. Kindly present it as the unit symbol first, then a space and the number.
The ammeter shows A 4
